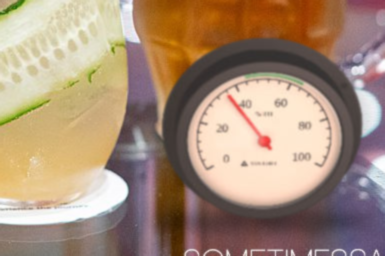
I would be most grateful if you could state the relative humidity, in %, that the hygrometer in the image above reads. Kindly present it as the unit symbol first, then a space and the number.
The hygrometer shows % 36
